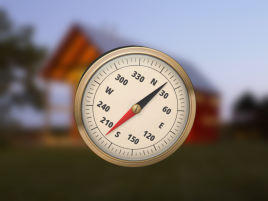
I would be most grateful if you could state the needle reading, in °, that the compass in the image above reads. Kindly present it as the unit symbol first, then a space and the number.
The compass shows ° 195
